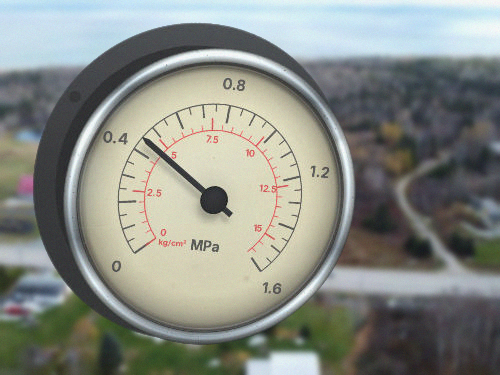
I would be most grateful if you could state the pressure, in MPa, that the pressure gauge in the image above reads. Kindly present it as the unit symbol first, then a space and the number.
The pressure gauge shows MPa 0.45
